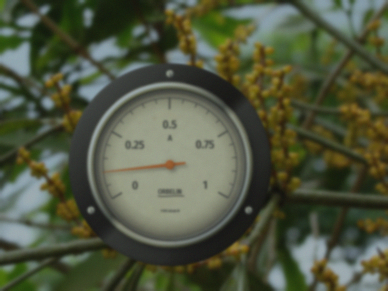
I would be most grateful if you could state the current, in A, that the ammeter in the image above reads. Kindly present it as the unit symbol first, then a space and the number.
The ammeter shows A 0.1
